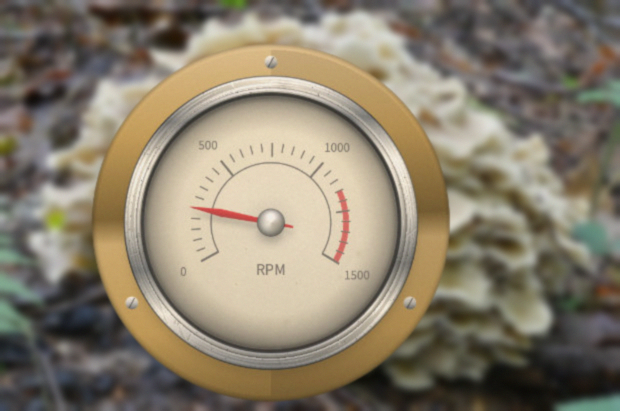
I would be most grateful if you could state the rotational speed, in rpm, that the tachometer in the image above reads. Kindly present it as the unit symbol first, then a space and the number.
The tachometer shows rpm 250
